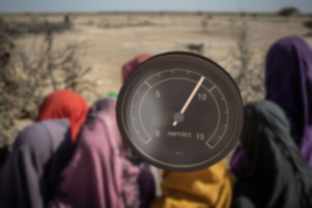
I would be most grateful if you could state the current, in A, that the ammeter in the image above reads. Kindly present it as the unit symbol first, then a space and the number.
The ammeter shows A 9
